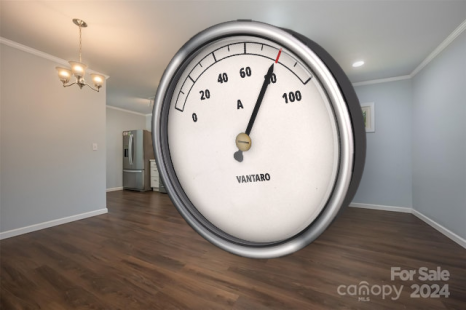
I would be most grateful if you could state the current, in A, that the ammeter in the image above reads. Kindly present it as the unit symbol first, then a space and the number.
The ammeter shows A 80
